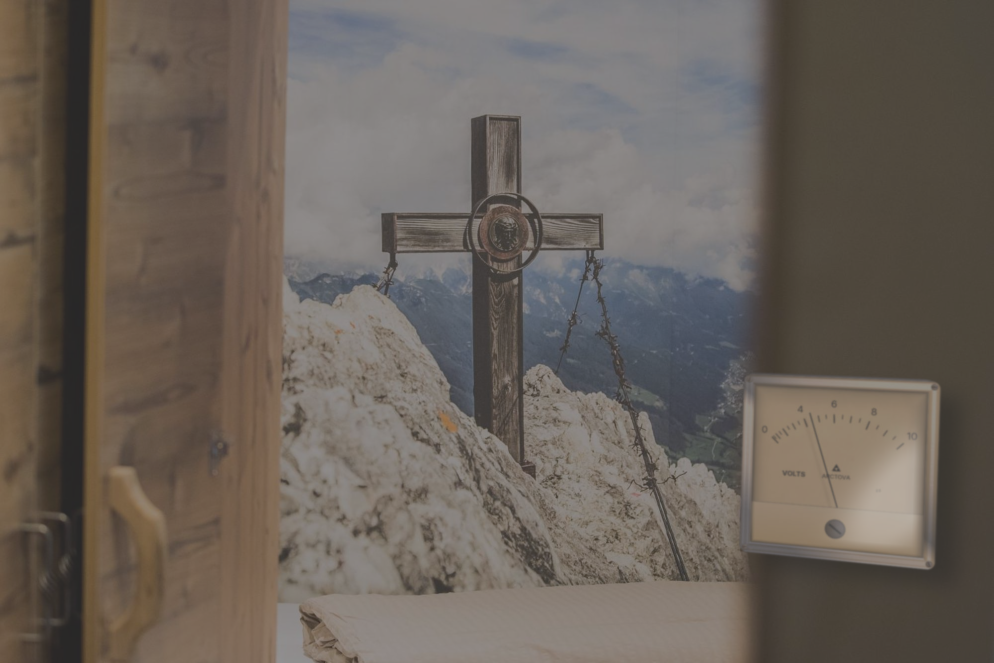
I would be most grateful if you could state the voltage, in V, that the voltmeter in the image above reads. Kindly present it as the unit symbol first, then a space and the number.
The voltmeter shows V 4.5
